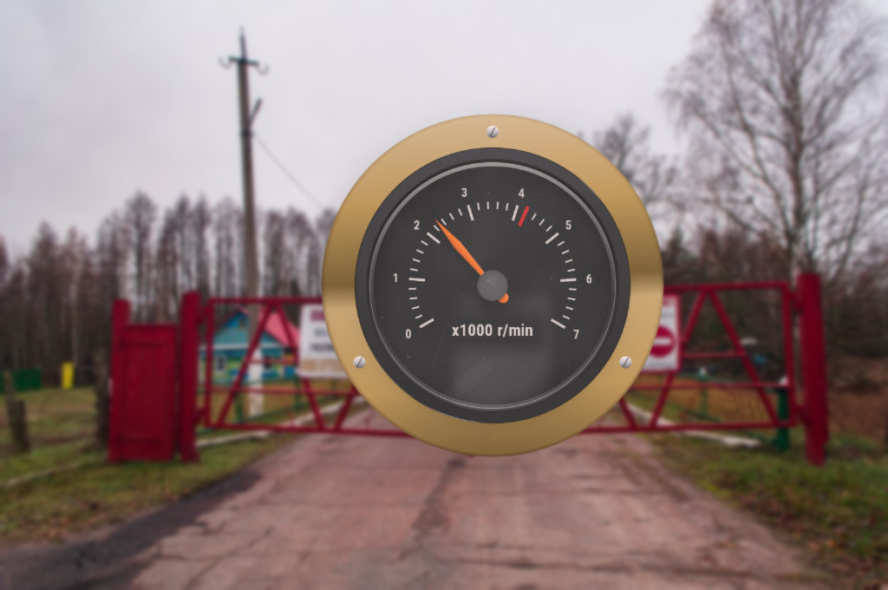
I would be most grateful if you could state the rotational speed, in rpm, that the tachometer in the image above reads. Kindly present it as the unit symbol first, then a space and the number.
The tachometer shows rpm 2300
